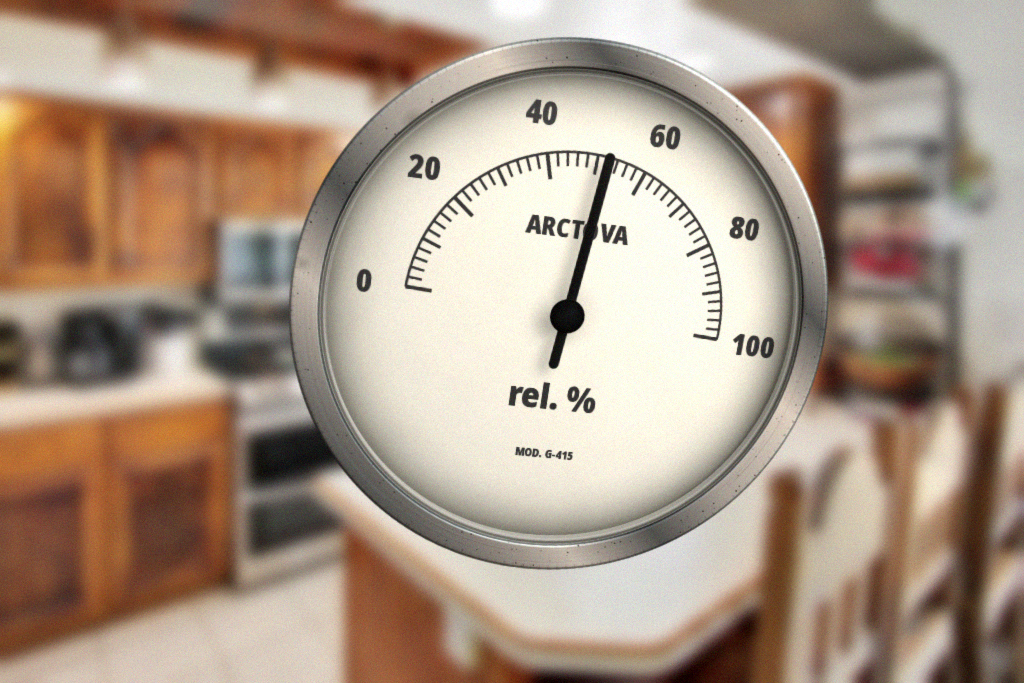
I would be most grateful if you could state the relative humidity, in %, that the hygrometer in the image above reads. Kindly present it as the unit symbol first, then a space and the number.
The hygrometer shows % 52
